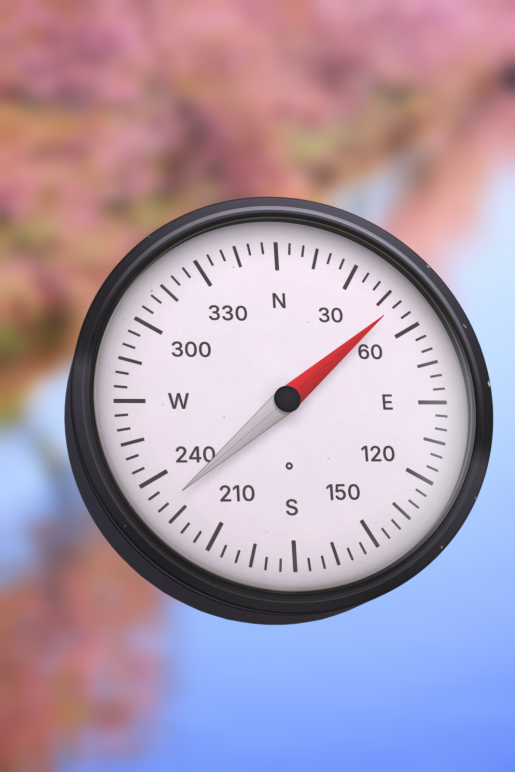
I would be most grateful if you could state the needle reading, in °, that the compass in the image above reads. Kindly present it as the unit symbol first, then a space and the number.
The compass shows ° 50
